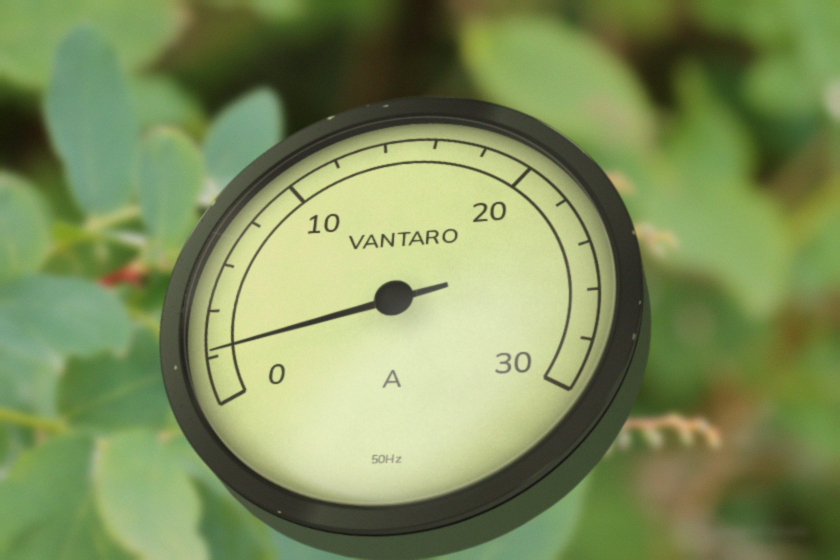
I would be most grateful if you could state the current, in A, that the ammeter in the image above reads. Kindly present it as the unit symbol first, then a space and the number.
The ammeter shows A 2
